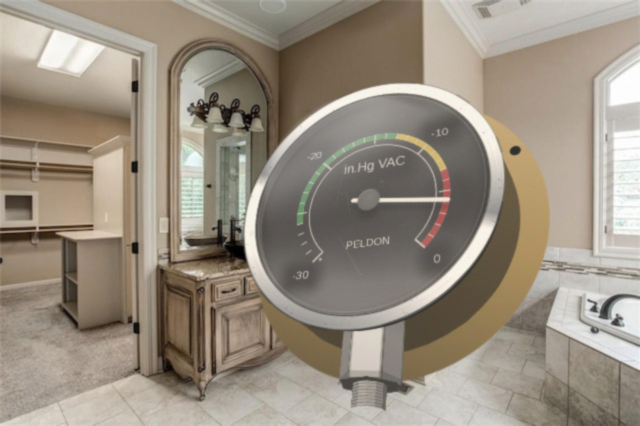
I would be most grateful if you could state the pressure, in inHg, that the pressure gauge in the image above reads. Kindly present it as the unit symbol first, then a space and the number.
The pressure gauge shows inHg -4
